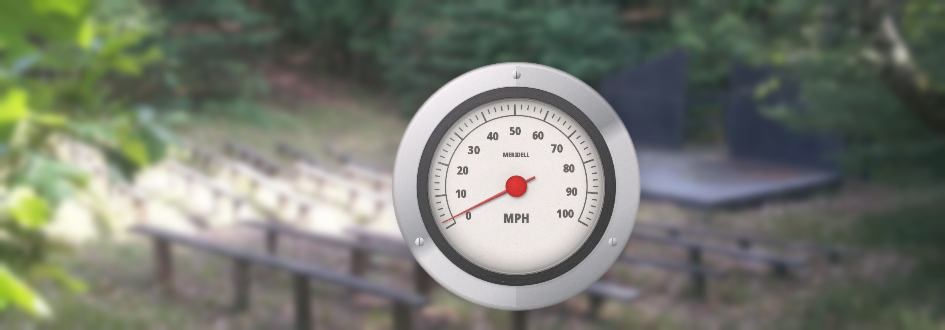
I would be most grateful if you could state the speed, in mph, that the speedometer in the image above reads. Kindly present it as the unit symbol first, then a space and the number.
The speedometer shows mph 2
